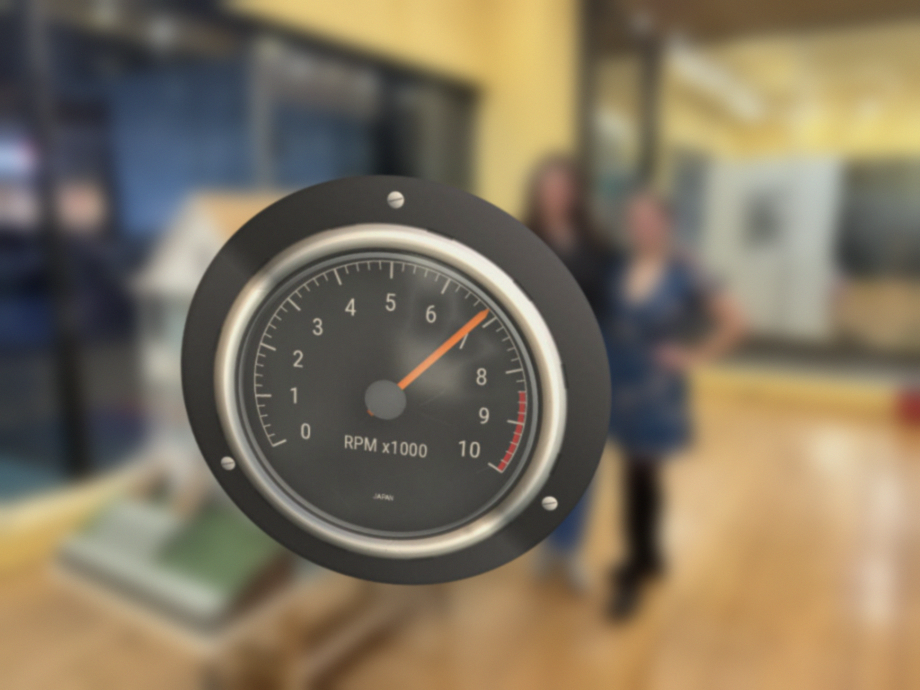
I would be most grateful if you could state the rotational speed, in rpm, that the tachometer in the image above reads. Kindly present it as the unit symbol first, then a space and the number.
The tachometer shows rpm 6800
